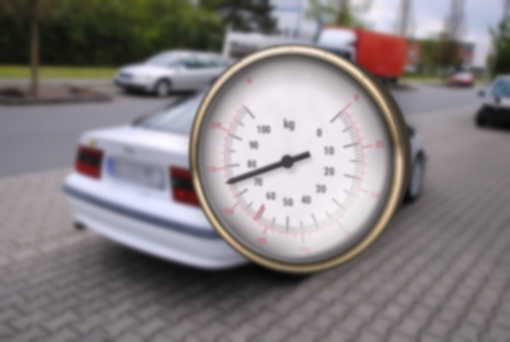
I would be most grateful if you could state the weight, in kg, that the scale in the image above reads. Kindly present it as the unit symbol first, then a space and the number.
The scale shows kg 75
